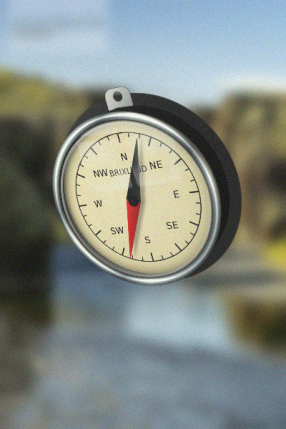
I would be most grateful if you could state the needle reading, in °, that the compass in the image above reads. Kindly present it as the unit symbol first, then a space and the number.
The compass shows ° 200
